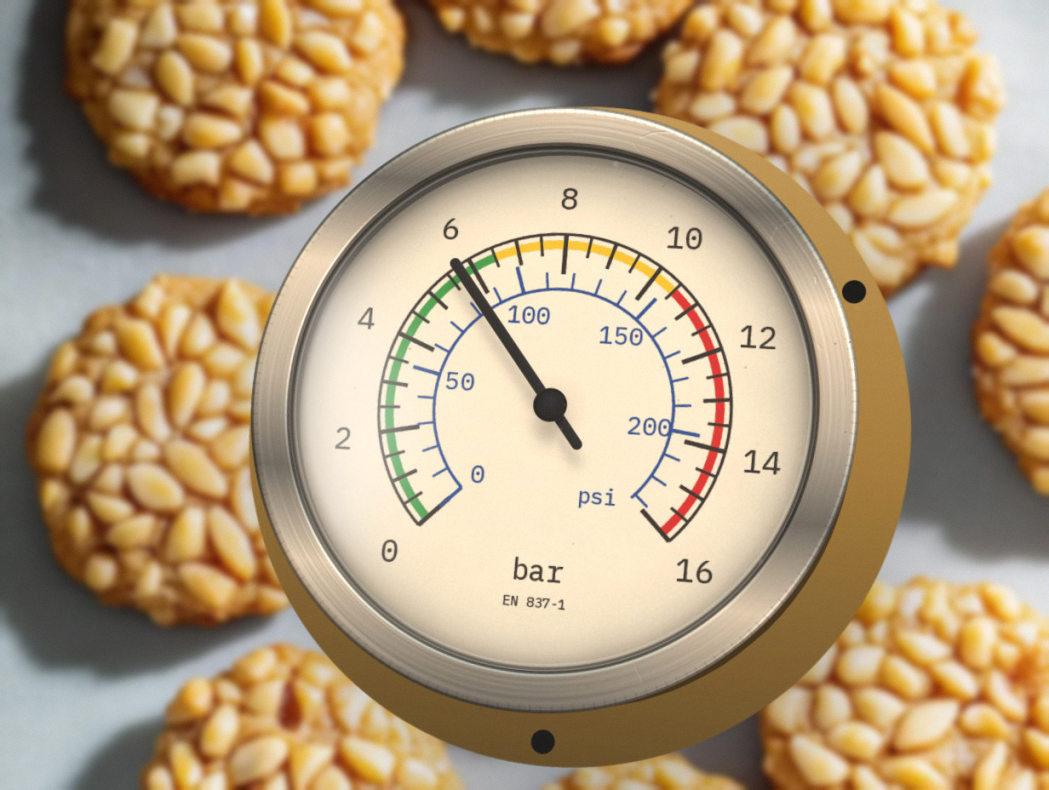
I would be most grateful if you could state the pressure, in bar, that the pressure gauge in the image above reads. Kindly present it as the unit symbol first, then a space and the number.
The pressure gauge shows bar 5.75
